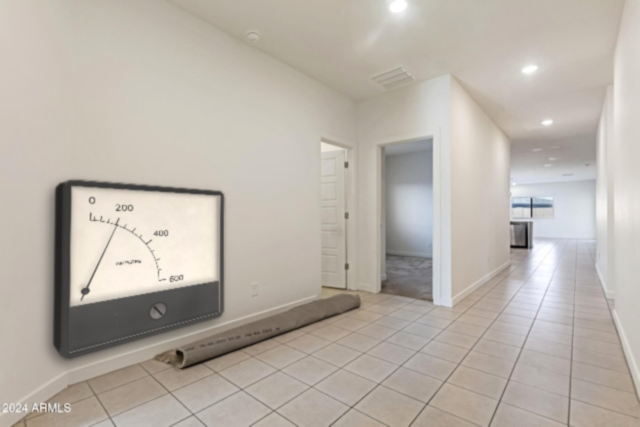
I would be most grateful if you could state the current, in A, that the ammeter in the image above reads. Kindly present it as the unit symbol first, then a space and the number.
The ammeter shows A 200
